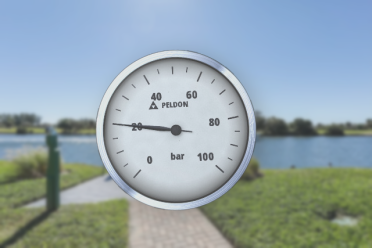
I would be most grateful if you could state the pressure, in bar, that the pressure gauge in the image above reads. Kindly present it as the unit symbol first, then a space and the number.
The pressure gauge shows bar 20
